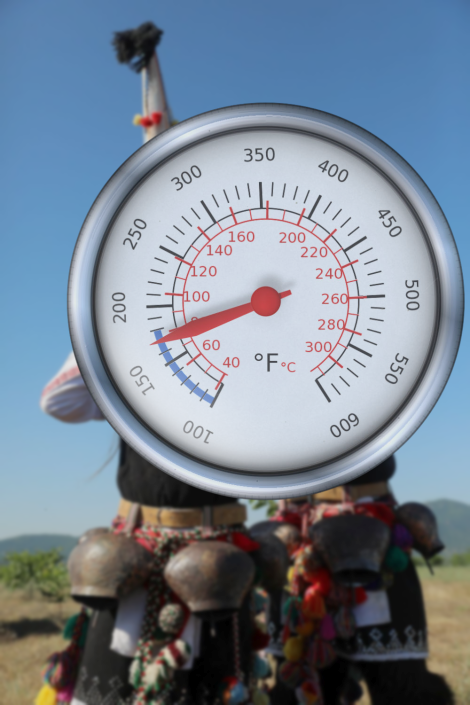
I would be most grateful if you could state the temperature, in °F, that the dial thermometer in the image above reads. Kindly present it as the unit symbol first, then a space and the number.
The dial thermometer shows °F 170
